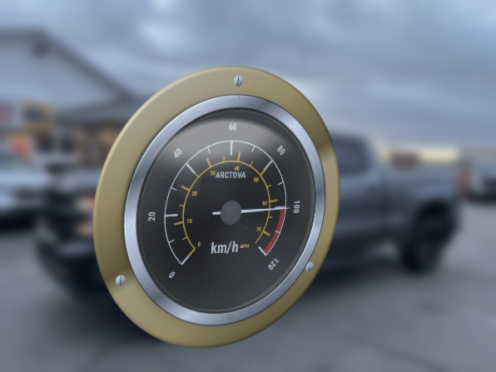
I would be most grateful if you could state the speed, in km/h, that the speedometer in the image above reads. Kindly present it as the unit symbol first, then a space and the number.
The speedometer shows km/h 100
